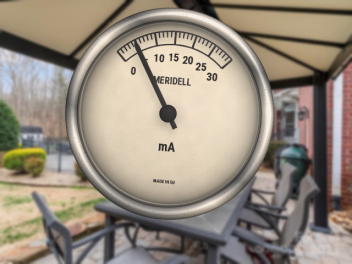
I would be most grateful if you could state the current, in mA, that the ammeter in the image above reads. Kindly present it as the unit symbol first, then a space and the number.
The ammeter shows mA 5
